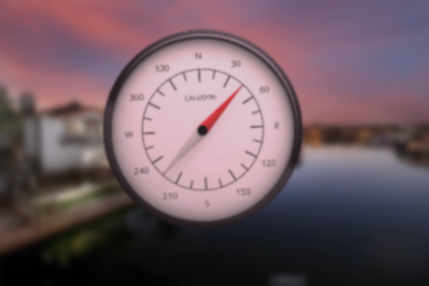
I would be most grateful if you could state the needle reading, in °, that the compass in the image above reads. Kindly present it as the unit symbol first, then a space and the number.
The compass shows ° 45
